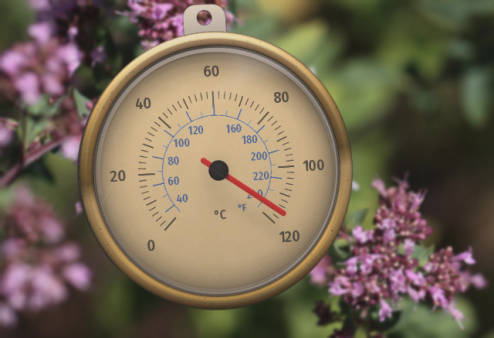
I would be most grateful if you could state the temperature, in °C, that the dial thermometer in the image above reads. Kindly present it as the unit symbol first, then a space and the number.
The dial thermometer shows °C 116
